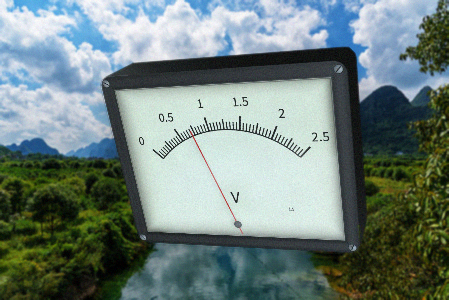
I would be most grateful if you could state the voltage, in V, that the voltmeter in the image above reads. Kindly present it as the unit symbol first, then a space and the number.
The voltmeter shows V 0.75
